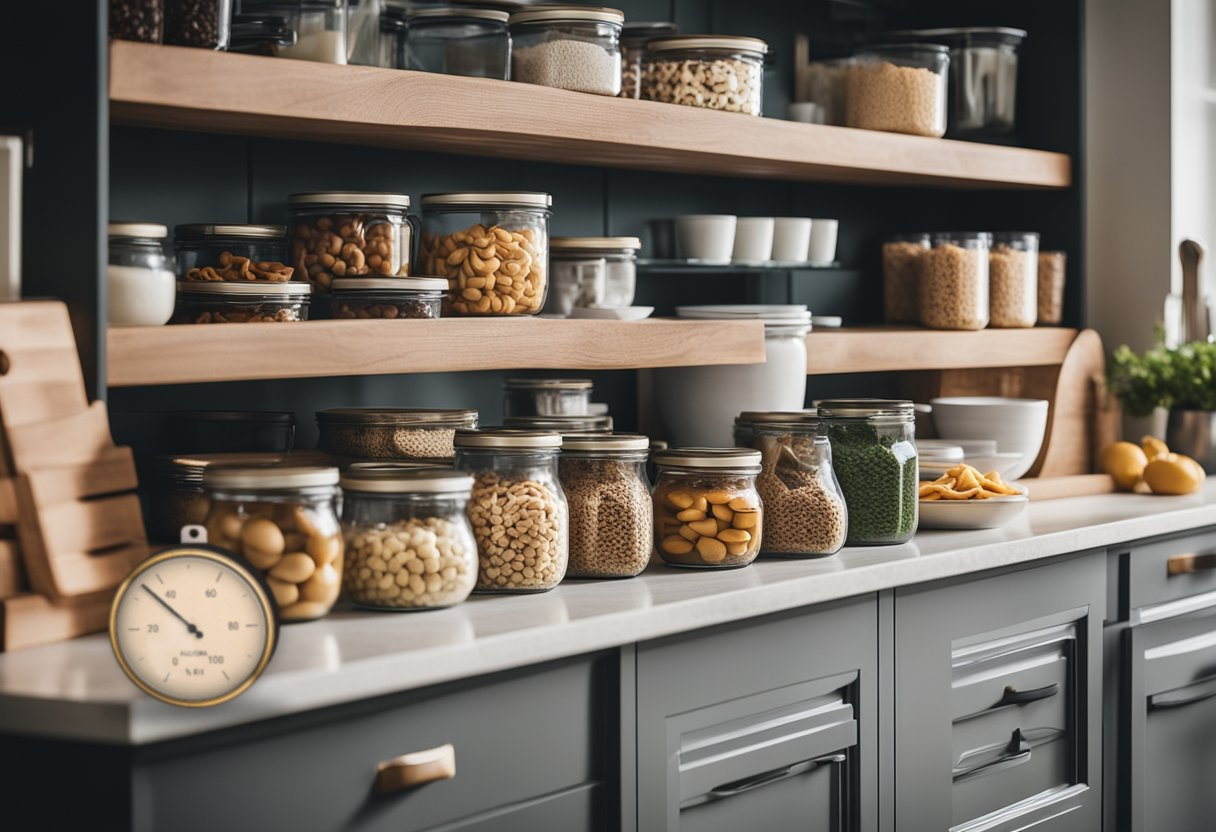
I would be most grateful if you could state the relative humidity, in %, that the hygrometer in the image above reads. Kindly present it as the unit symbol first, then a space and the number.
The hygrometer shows % 35
